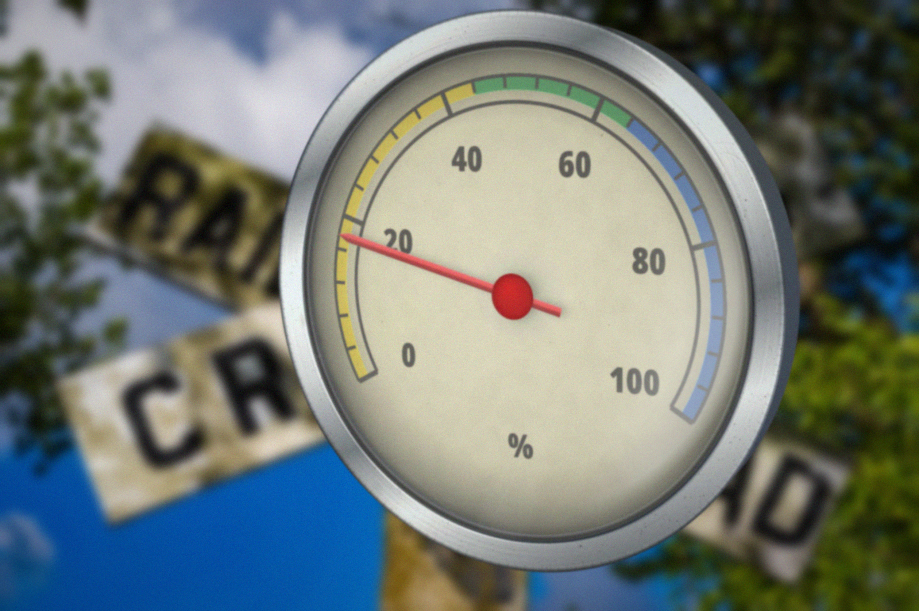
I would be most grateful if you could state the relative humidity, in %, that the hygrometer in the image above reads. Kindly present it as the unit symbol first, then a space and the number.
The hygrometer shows % 18
